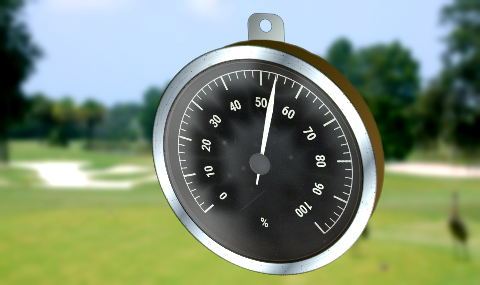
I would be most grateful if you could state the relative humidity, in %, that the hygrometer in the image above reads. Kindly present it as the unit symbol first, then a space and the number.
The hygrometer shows % 54
